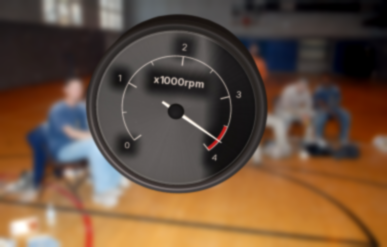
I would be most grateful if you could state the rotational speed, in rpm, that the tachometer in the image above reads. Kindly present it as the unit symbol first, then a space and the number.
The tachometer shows rpm 3750
